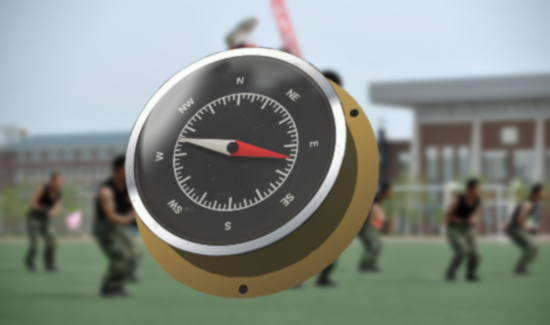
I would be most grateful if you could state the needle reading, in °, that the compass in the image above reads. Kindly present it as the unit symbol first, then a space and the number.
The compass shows ° 105
